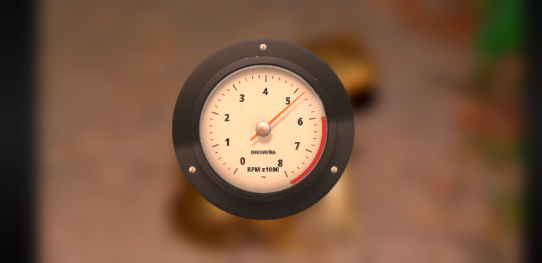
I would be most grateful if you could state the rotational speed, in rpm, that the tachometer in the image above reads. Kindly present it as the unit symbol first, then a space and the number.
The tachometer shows rpm 5200
